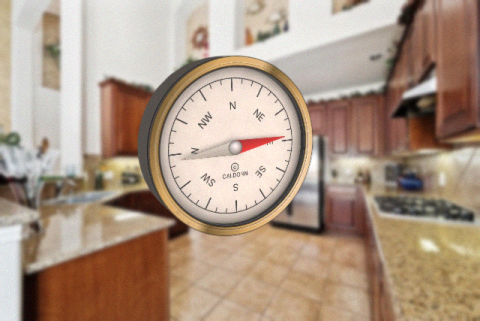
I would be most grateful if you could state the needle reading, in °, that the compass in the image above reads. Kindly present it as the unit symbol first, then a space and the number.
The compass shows ° 85
